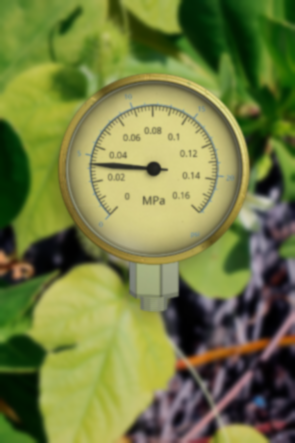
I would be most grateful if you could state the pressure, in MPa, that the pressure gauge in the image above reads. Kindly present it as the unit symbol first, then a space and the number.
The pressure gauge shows MPa 0.03
